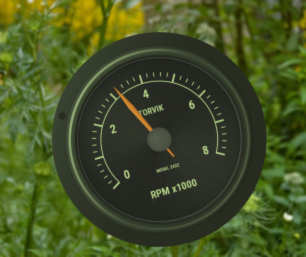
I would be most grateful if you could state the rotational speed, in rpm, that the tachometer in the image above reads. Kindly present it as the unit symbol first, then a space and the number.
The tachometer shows rpm 3200
